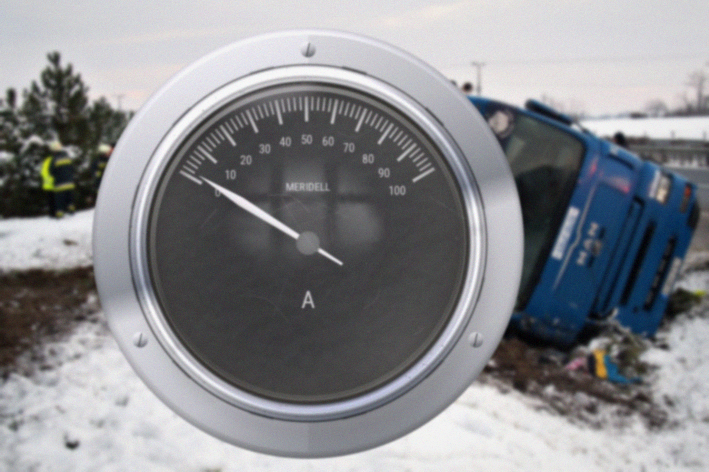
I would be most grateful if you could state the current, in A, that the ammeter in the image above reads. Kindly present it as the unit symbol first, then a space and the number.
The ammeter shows A 2
